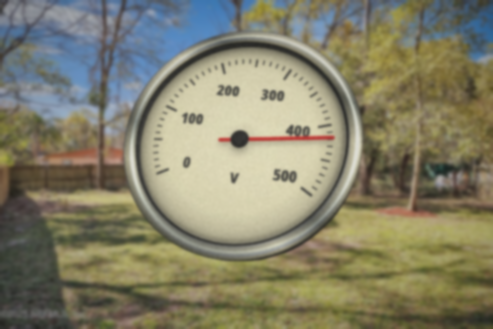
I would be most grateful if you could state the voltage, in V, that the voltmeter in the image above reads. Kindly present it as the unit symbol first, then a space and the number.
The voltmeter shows V 420
